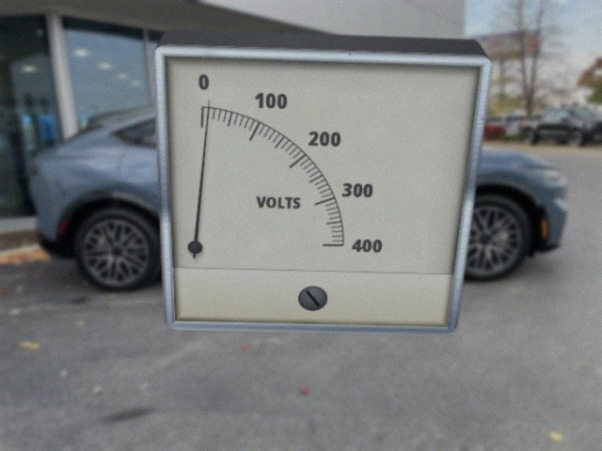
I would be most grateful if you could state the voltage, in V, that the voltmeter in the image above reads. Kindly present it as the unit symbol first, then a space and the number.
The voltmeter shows V 10
